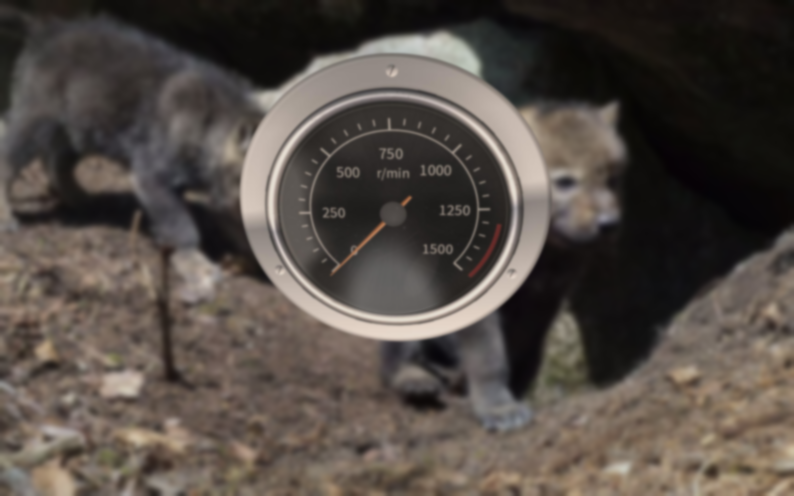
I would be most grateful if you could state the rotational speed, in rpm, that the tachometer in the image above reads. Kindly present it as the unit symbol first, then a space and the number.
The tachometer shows rpm 0
